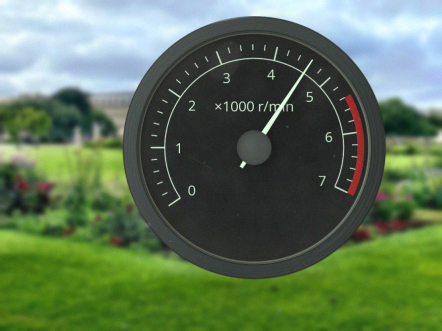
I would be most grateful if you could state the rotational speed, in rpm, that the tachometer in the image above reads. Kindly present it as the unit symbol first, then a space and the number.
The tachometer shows rpm 4600
